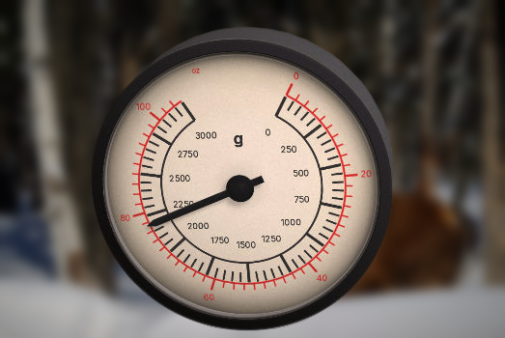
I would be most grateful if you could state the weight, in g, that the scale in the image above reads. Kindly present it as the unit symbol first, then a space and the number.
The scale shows g 2200
